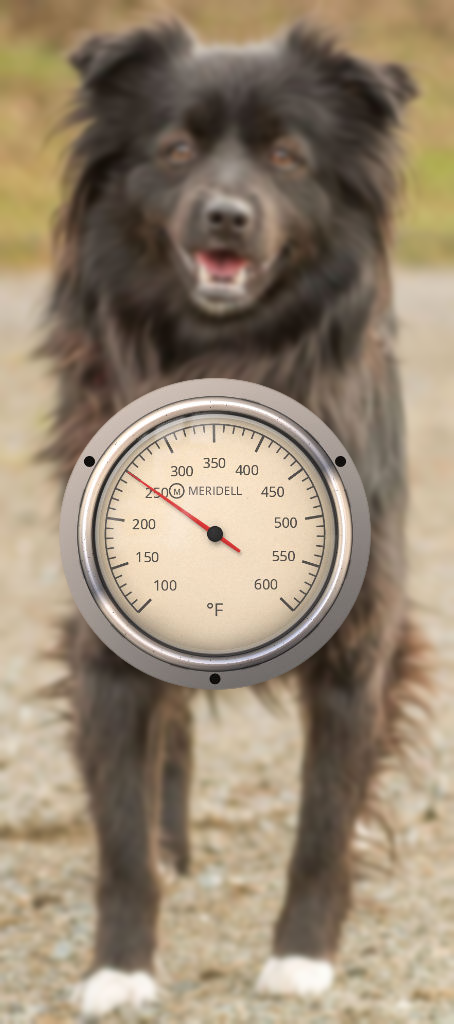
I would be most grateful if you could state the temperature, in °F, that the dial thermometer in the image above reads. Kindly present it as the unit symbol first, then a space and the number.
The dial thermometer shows °F 250
